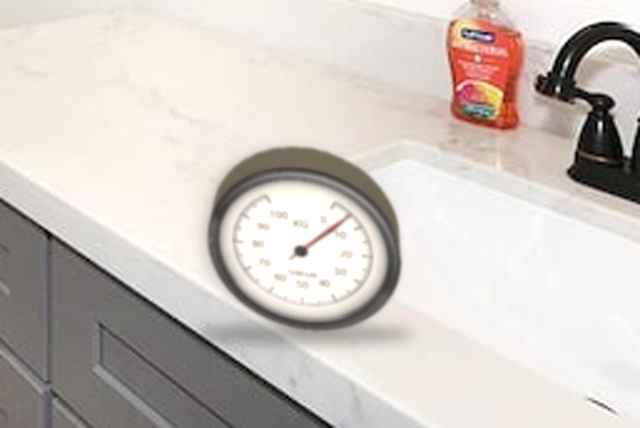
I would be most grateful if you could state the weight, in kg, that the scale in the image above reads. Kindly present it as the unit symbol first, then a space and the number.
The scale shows kg 5
